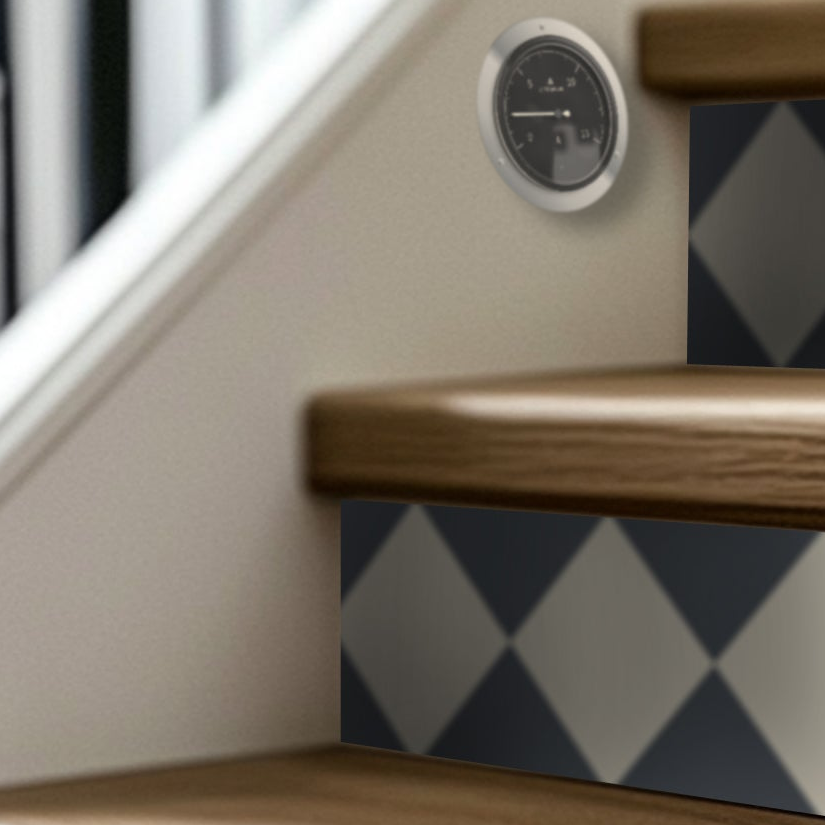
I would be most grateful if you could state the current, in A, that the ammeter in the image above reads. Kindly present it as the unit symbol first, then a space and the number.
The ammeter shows A 2
